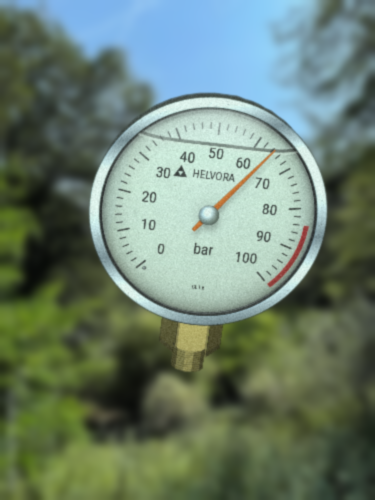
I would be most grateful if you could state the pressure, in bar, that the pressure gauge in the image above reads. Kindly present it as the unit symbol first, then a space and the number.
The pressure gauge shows bar 64
